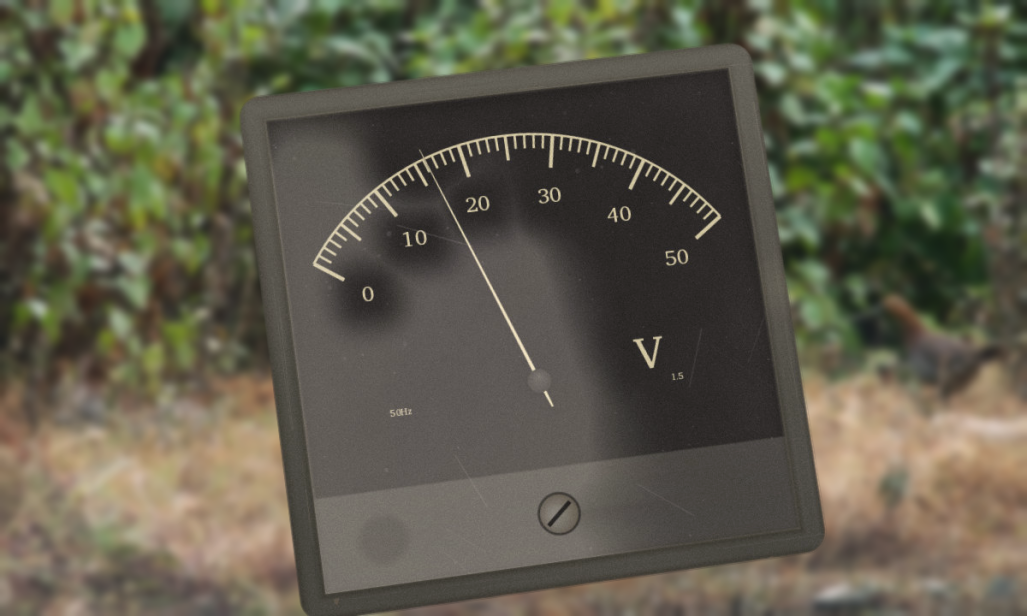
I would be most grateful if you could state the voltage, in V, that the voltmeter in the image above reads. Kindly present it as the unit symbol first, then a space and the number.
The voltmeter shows V 16
